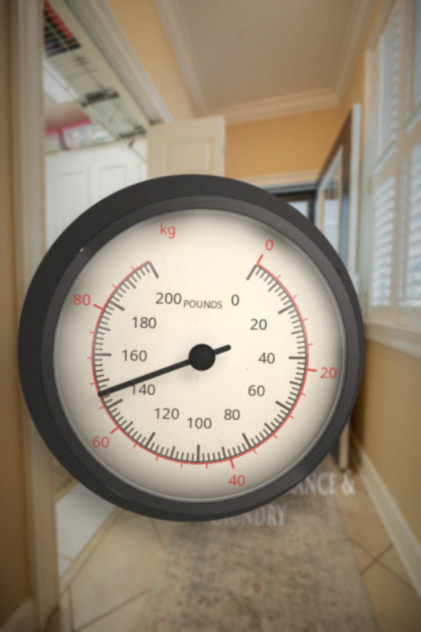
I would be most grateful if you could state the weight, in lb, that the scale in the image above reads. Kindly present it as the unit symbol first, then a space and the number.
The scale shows lb 146
